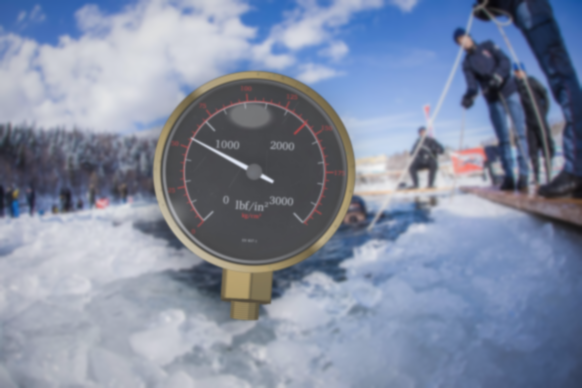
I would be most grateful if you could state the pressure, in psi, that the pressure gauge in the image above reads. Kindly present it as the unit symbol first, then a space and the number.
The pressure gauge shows psi 800
